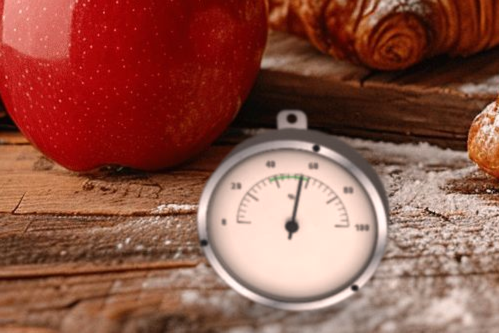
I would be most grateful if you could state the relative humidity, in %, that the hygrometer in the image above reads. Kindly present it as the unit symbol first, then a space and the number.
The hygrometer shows % 56
